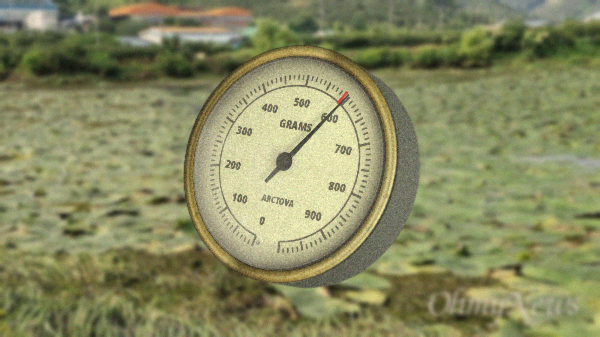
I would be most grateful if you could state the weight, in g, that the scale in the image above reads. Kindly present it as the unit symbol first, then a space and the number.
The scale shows g 600
